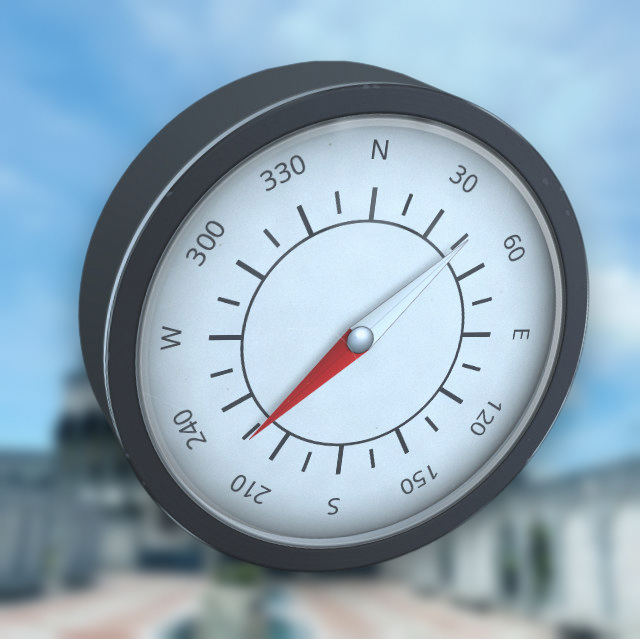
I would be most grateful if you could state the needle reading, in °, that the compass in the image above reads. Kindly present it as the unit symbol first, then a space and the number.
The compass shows ° 225
